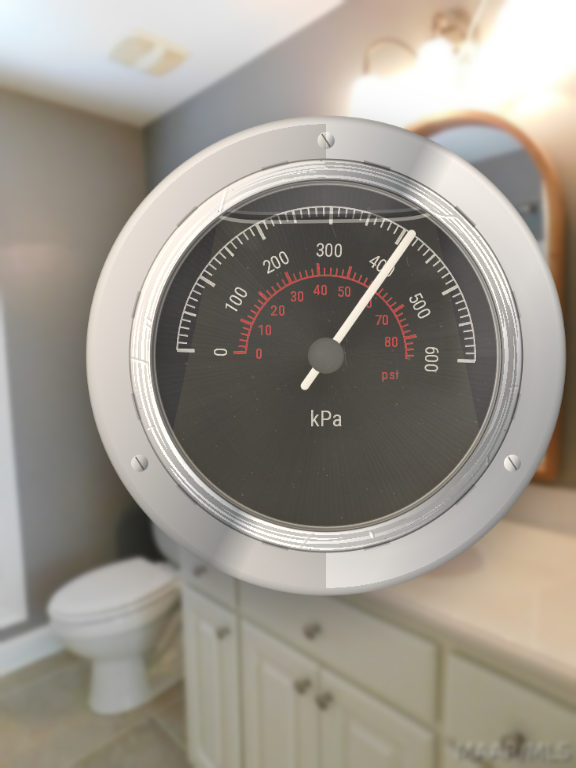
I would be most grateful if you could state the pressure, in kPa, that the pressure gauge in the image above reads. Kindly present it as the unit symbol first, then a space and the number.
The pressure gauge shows kPa 410
